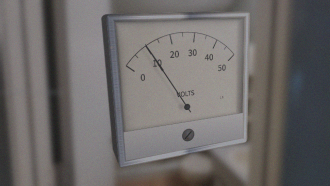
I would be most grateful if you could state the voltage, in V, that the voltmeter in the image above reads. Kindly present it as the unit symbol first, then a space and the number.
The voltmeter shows V 10
